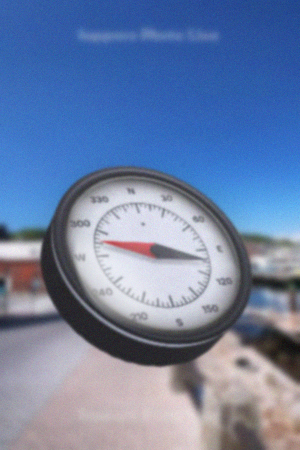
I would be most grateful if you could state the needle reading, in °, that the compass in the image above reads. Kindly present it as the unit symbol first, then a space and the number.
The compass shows ° 285
